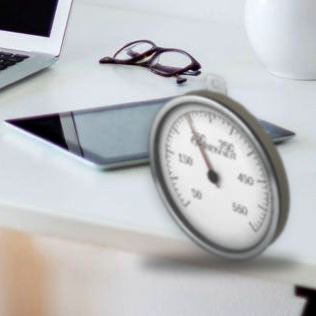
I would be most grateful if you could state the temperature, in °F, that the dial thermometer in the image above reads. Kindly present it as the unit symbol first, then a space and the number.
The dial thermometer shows °F 250
